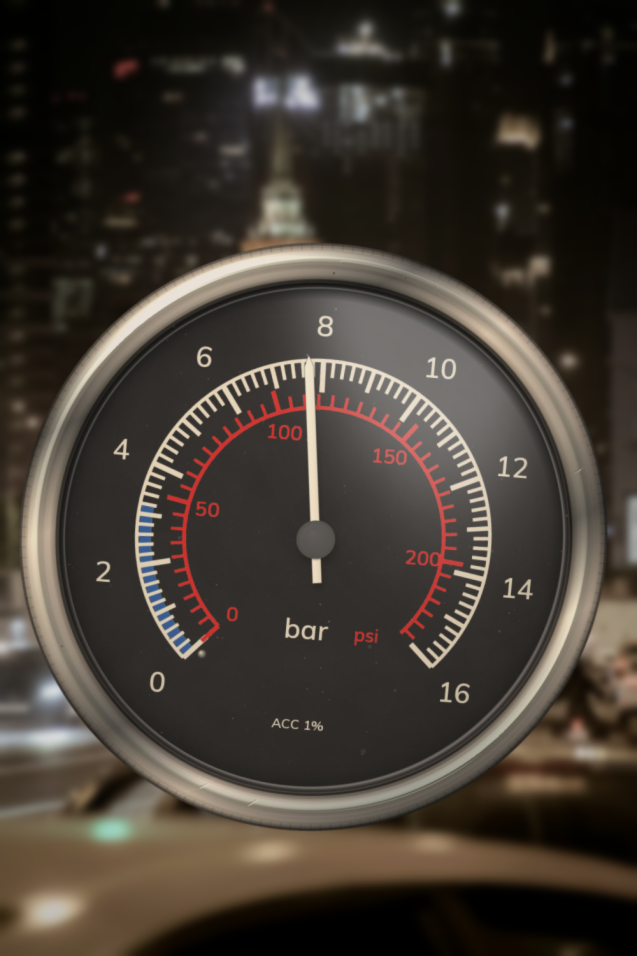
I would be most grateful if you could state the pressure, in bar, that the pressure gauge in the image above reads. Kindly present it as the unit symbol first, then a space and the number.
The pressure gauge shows bar 7.7
